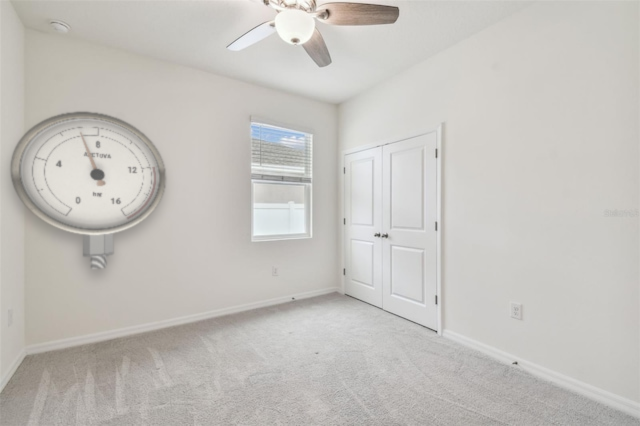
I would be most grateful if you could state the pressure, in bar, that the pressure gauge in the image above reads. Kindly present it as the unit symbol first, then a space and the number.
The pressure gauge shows bar 7
